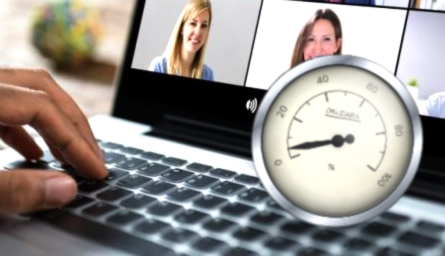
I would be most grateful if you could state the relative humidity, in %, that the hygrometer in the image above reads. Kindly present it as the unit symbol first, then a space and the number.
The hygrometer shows % 5
